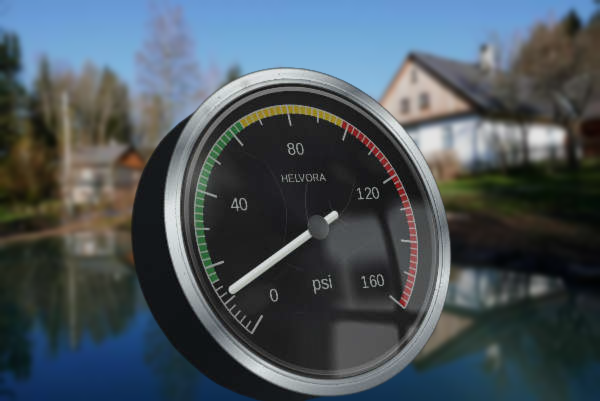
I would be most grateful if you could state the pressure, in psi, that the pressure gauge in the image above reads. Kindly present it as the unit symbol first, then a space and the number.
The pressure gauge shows psi 12
